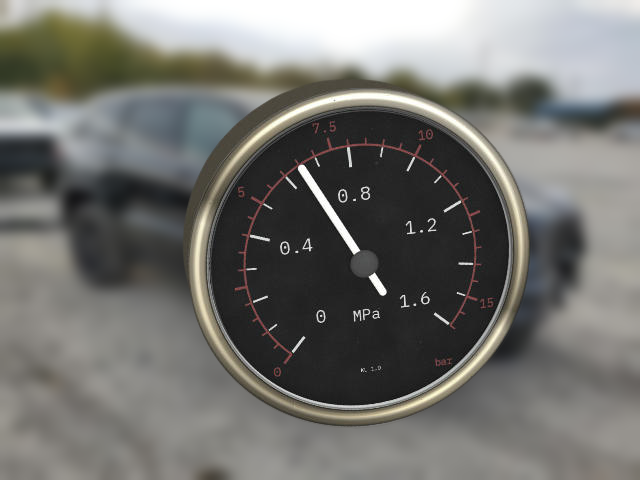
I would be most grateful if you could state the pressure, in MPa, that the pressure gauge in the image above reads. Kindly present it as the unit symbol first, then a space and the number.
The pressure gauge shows MPa 0.65
